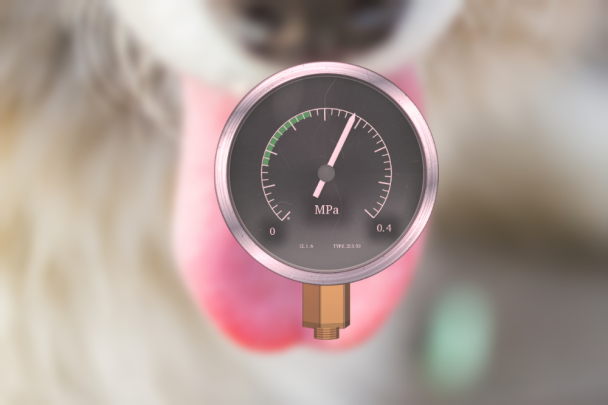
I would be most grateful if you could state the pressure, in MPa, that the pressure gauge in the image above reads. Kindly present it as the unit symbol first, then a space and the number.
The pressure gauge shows MPa 0.24
